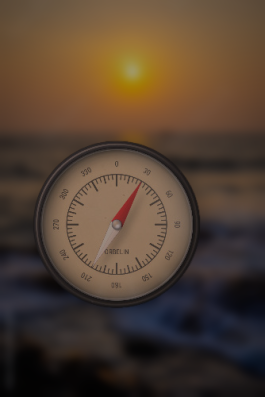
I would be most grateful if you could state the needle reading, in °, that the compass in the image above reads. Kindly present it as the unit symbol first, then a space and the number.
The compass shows ° 30
